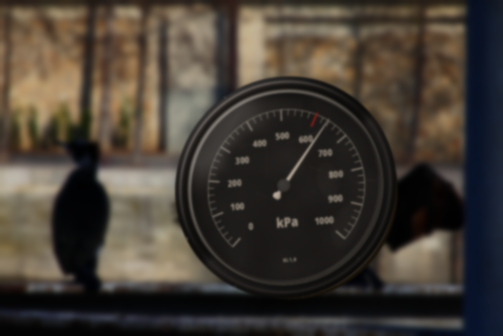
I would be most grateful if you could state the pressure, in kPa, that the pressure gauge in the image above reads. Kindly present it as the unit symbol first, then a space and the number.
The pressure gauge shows kPa 640
